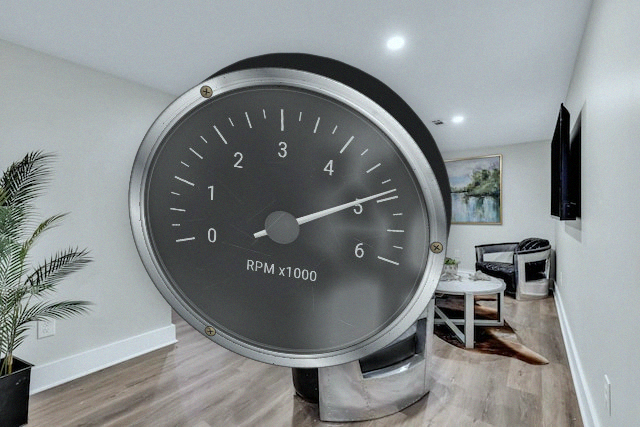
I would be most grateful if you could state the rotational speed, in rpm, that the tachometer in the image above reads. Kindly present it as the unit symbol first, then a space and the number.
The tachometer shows rpm 4875
